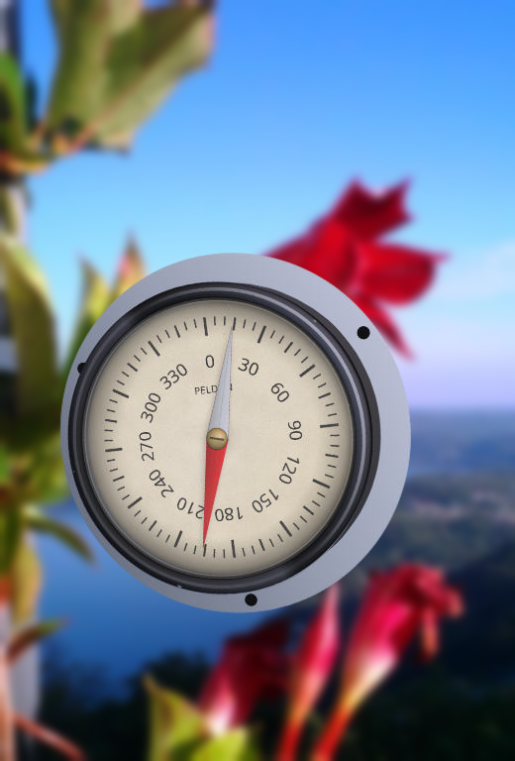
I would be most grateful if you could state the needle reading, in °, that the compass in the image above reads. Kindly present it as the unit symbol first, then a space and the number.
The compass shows ° 195
